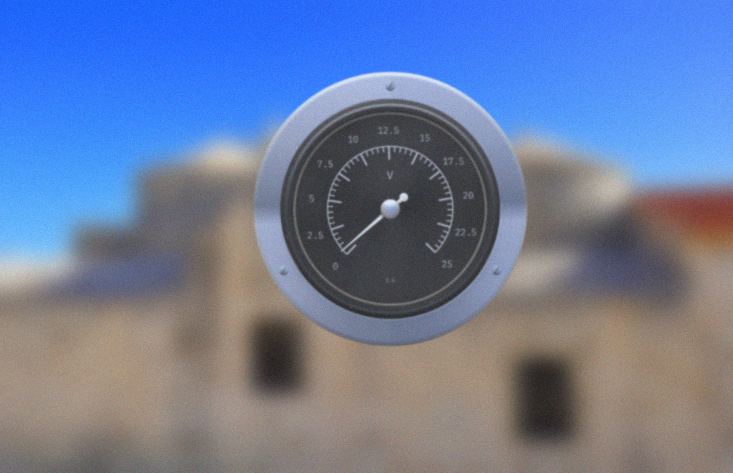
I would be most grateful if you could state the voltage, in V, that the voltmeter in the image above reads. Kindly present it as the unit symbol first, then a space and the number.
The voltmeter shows V 0.5
